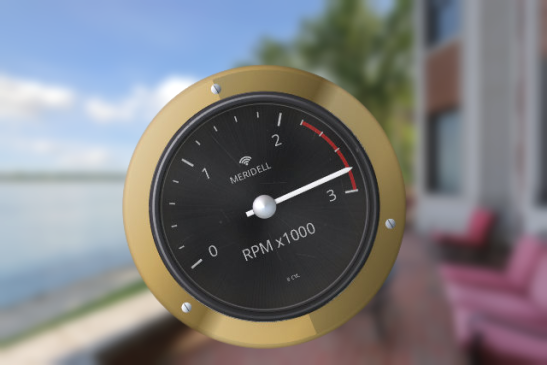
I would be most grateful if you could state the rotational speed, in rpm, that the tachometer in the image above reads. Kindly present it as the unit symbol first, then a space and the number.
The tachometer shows rpm 2800
